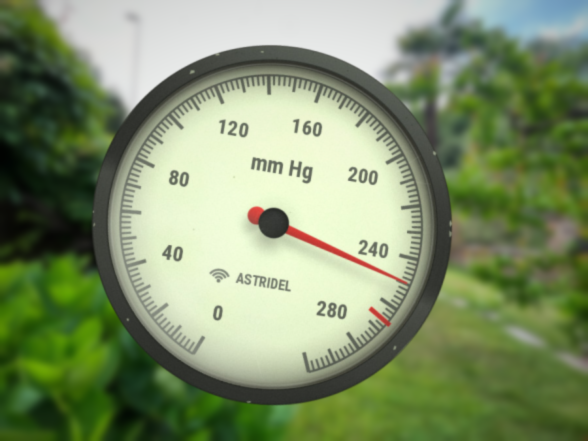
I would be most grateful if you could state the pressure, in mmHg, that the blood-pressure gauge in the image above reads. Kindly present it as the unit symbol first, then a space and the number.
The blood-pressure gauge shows mmHg 250
